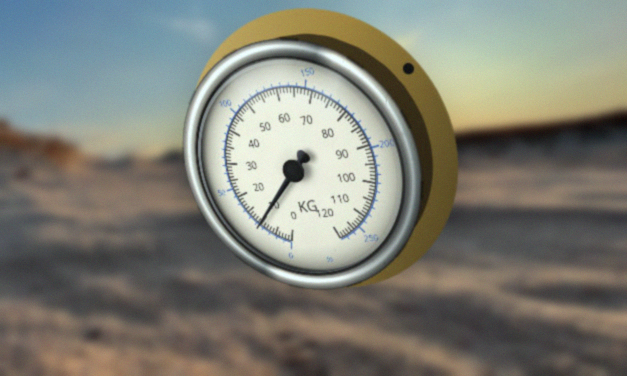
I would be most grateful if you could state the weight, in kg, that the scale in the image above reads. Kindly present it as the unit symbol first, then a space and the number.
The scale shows kg 10
